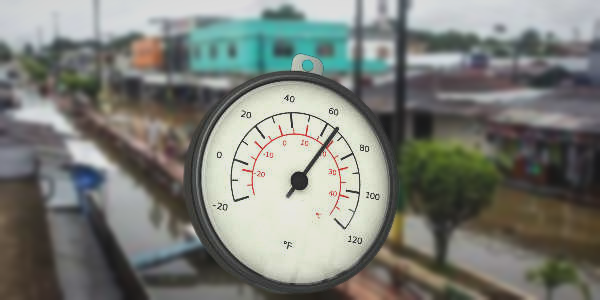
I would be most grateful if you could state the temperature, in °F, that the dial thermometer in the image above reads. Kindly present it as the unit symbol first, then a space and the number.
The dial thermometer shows °F 65
